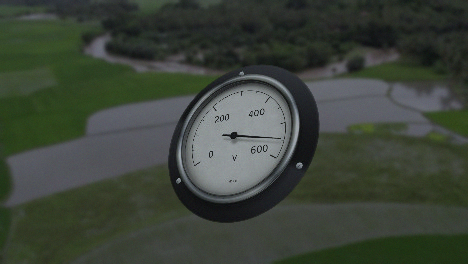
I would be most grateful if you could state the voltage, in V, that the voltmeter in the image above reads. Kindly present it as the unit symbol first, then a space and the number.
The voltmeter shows V 550
